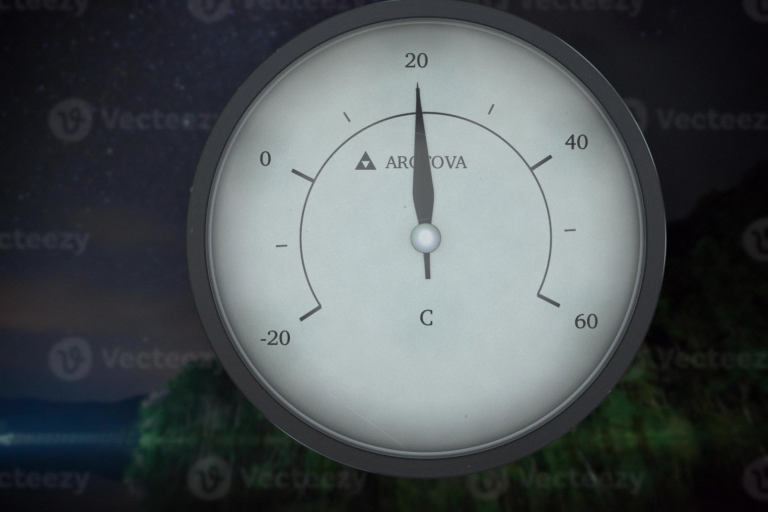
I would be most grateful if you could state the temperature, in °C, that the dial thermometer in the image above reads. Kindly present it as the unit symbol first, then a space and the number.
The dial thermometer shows °C 20
